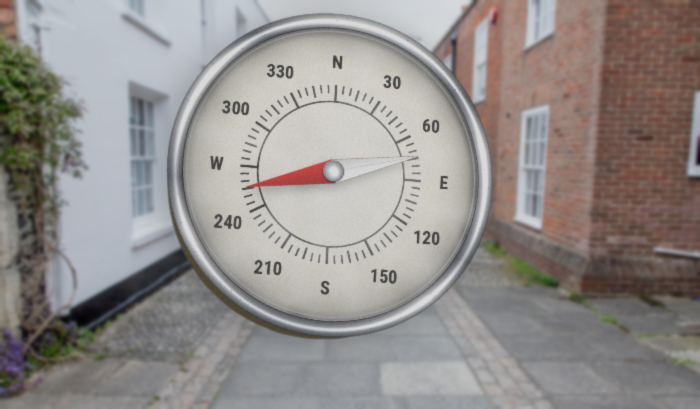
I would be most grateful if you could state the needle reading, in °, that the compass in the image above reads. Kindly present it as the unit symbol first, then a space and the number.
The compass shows ° 255
